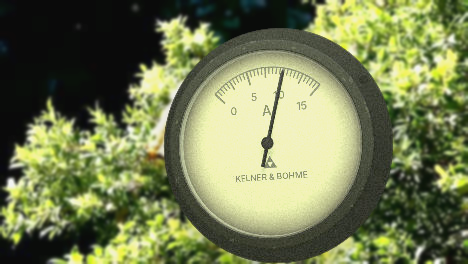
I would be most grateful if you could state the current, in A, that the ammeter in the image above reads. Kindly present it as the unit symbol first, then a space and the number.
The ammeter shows A 10
